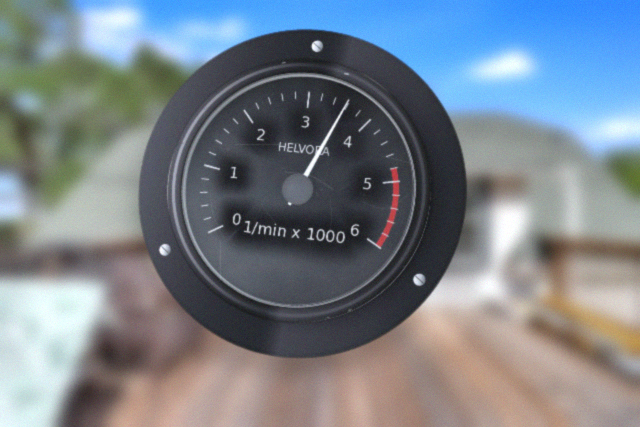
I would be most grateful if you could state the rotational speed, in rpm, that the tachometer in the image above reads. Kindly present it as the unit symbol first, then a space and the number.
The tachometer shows rpm 3600
